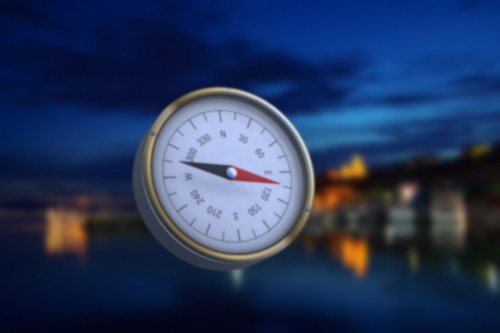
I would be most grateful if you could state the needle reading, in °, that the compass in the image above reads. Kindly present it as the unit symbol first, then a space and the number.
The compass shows ° 105
